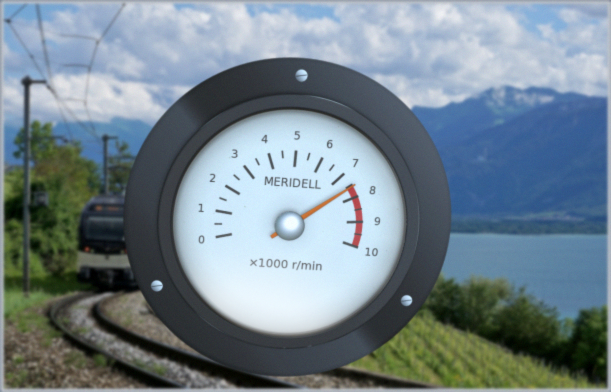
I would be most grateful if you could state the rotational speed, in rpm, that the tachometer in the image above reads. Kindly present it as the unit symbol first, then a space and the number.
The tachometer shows rpm 7500
